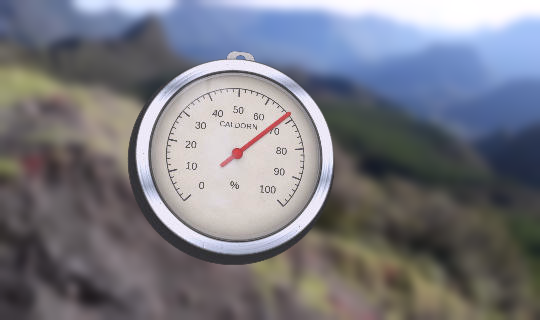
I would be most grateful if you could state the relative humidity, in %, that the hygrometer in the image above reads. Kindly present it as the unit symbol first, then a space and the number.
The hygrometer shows % 68
